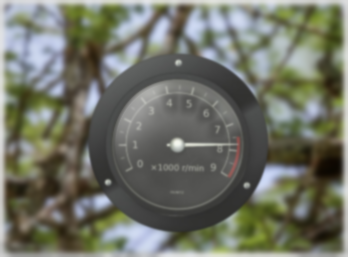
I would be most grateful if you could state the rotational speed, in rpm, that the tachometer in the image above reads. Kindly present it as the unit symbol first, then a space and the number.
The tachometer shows rpm 7750
